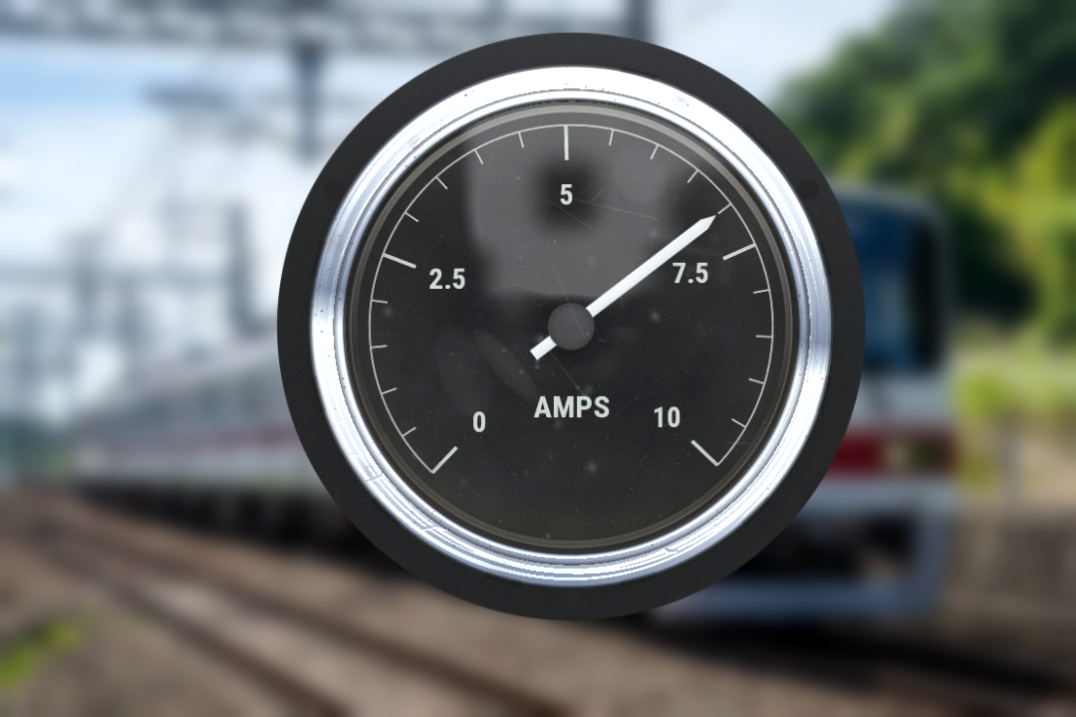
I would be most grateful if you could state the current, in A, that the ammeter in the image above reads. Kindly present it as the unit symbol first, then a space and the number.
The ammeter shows A 7
